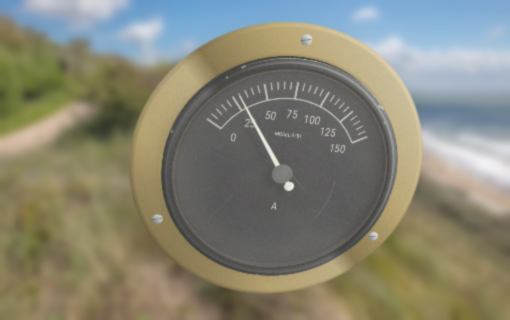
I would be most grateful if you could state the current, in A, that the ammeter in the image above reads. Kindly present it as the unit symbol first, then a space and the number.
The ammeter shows A 30
